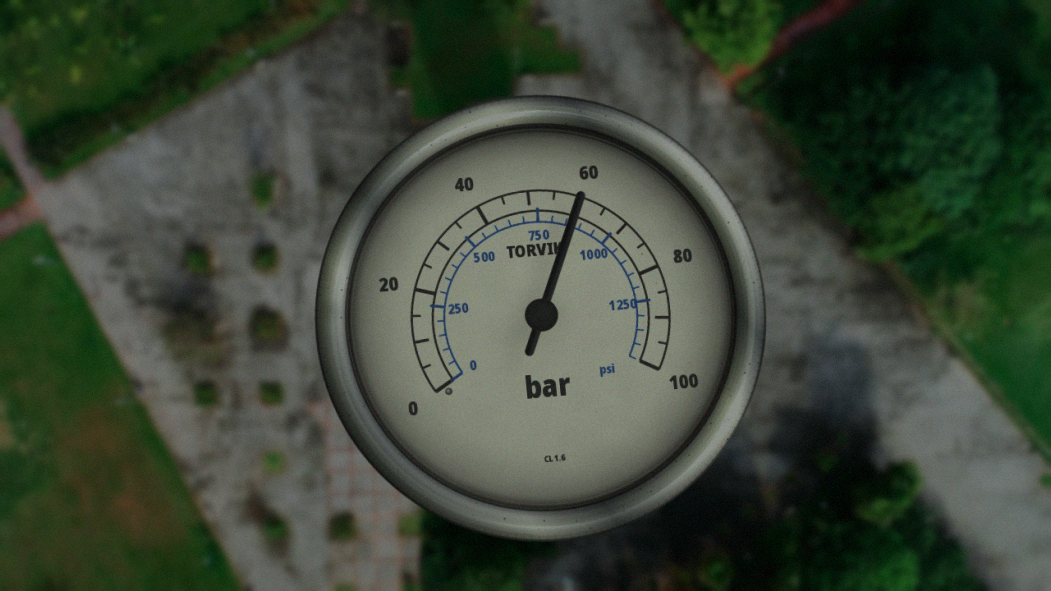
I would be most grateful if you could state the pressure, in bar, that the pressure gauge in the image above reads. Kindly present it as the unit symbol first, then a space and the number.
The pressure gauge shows bar 60
